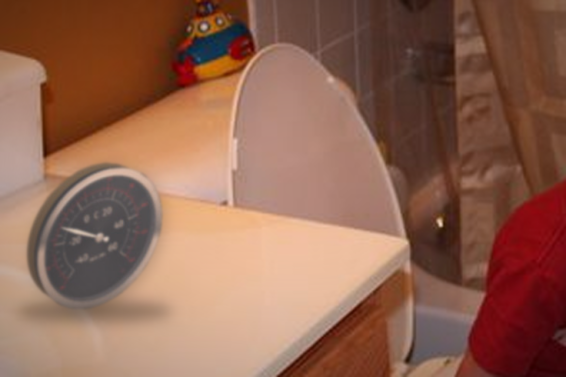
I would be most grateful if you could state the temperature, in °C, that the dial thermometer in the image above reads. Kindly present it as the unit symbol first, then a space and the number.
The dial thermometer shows °C -12
